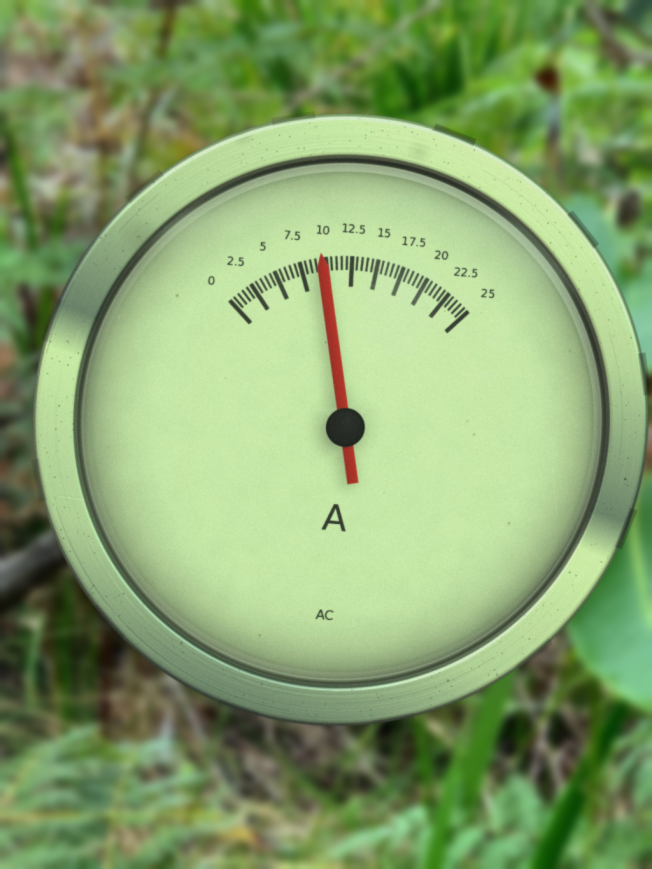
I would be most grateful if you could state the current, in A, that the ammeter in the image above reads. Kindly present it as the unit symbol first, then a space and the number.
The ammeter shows A 9.5
